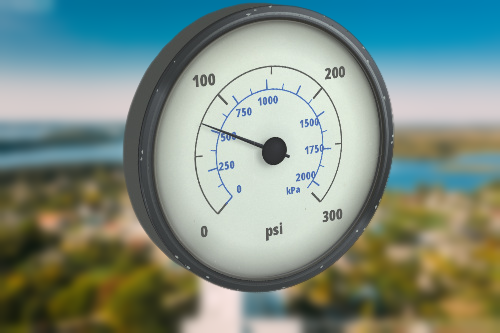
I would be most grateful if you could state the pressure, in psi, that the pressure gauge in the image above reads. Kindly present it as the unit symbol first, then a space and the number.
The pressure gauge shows psi 75
